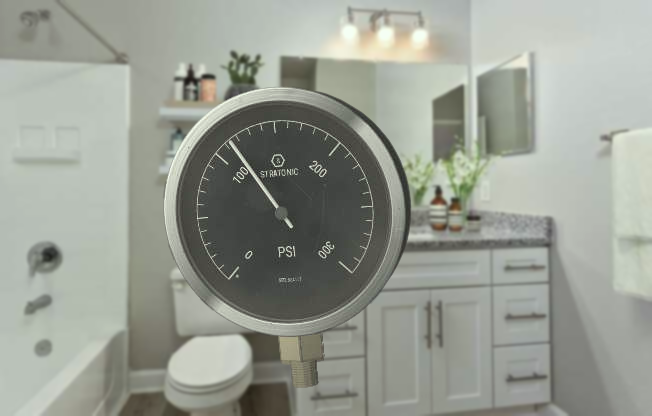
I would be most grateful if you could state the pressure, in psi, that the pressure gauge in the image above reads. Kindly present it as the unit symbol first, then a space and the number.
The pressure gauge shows psi 115
